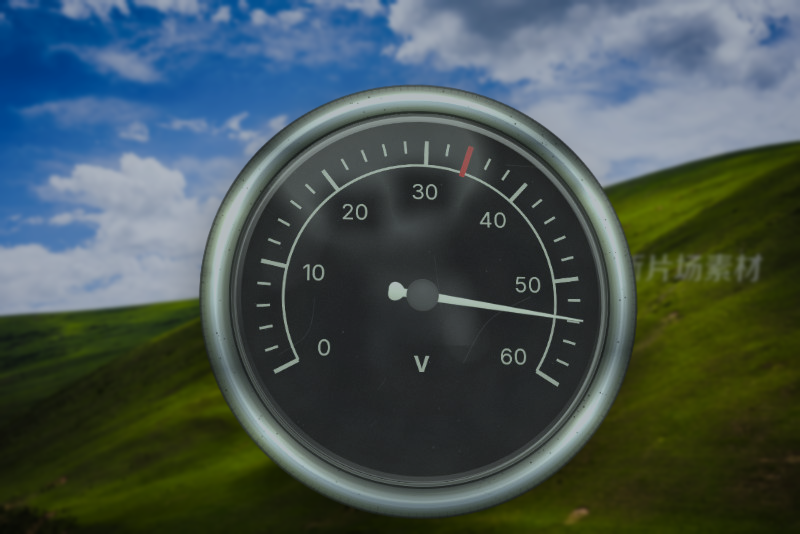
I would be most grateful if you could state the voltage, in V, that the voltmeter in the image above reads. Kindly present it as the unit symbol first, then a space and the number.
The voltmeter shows V 54
